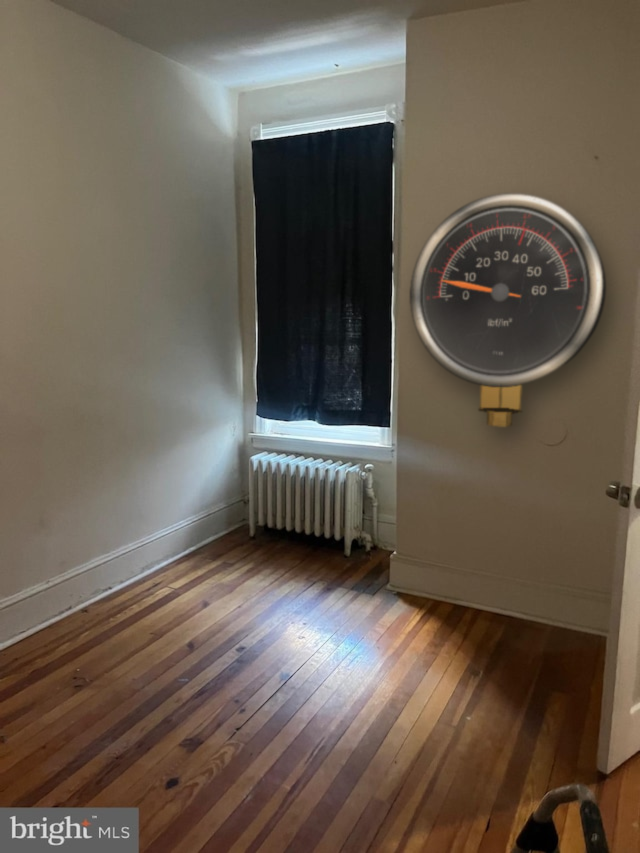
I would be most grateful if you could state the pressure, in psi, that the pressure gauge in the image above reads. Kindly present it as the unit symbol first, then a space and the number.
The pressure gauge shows psi 5
